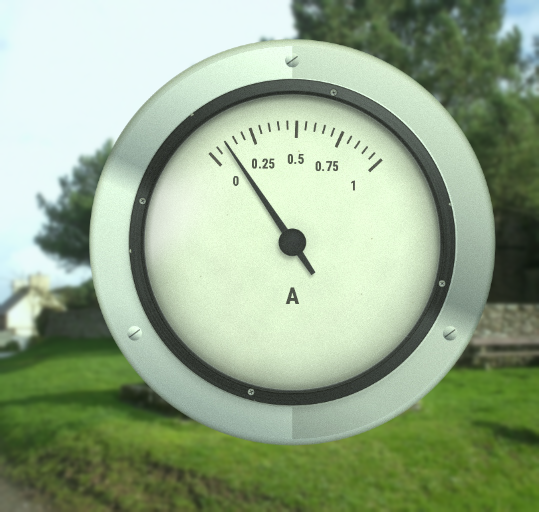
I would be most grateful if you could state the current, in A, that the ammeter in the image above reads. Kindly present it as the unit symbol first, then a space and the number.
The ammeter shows A 0.1
